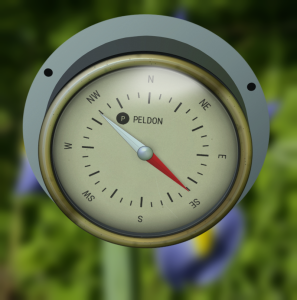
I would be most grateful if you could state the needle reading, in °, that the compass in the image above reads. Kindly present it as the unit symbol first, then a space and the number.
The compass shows ° 130
